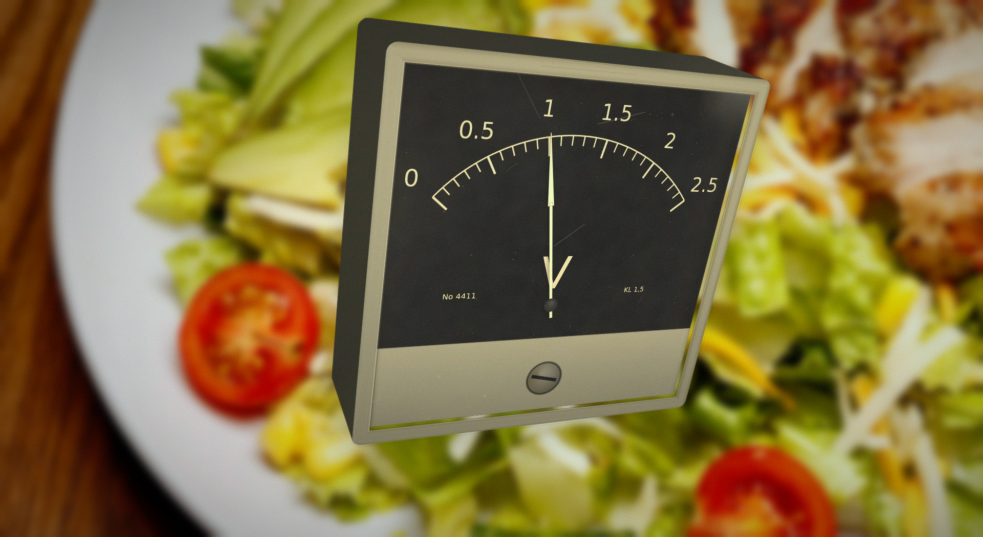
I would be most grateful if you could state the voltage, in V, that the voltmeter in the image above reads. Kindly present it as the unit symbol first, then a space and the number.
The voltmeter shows V 1
